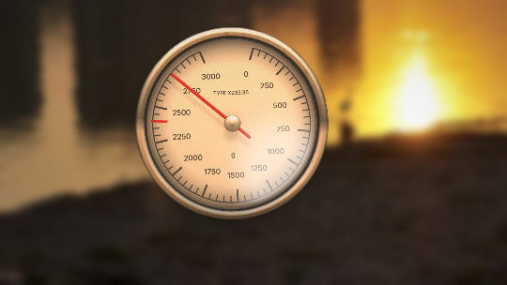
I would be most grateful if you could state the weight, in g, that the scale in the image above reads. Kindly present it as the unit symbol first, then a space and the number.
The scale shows g 2750
